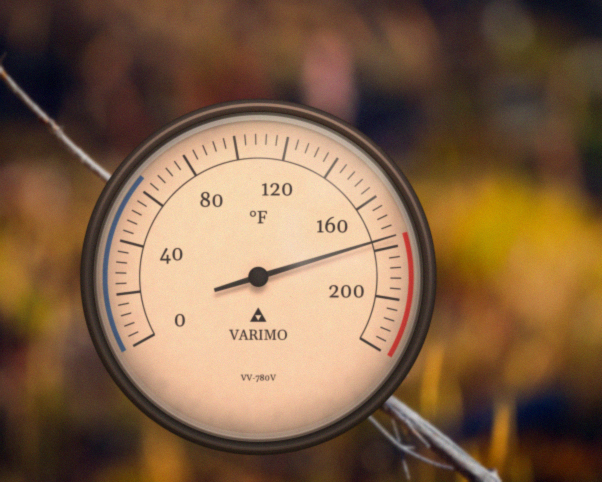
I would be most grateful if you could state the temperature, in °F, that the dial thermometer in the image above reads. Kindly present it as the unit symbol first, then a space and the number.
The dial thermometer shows °F 176
